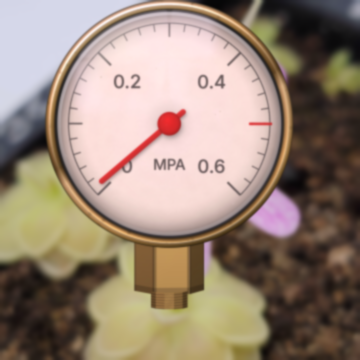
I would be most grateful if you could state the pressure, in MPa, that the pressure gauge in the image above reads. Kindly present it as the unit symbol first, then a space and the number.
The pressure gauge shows MPa 0.01
